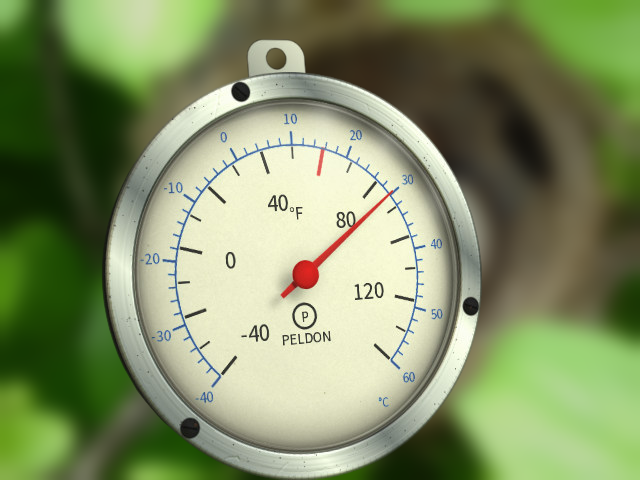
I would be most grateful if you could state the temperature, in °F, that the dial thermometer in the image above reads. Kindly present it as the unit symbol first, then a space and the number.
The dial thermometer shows °F 85
